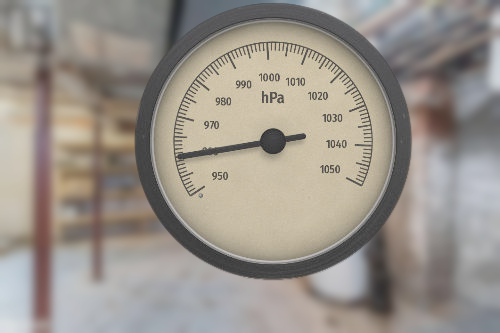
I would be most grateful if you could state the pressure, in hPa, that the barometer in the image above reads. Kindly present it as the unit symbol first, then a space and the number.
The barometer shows hPa 960
